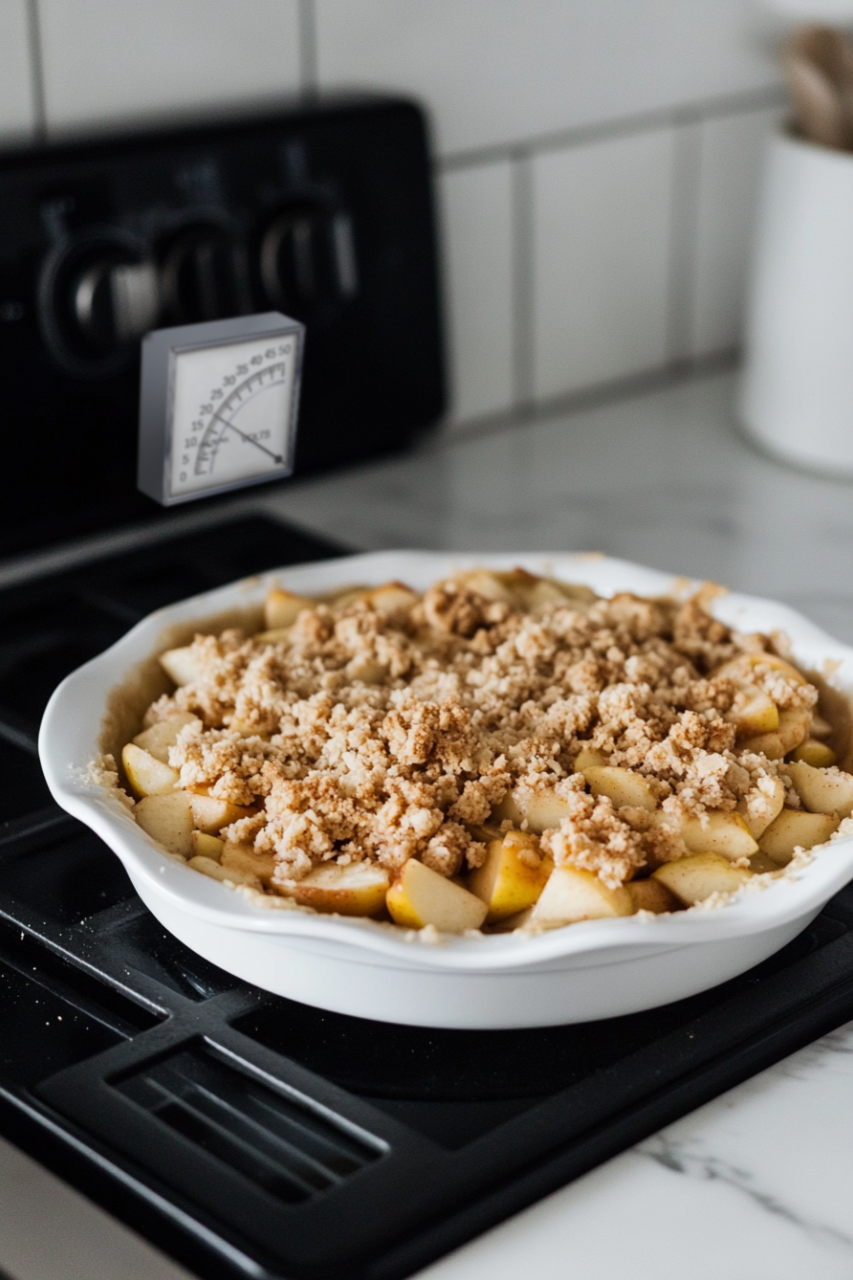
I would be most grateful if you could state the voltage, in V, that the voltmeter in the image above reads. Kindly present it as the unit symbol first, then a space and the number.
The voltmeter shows V 20
